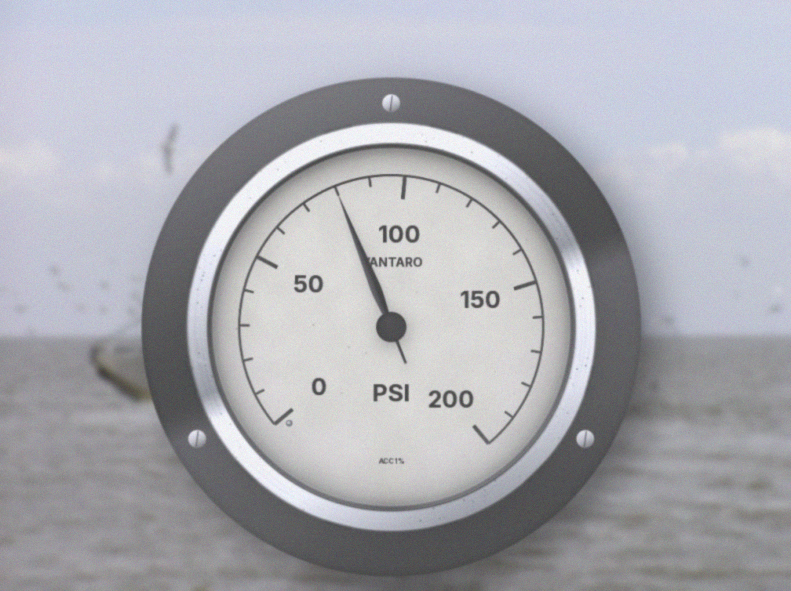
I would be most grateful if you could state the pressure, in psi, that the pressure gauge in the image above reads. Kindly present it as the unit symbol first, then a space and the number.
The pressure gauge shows psi 80
